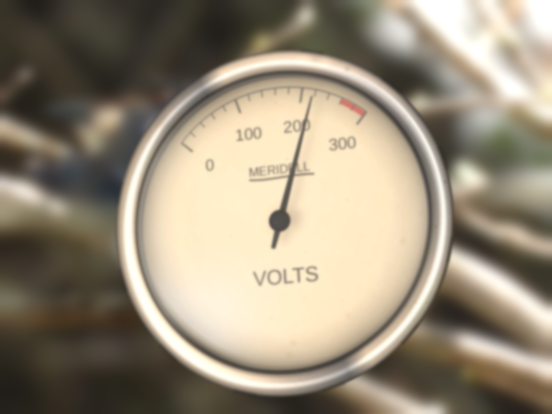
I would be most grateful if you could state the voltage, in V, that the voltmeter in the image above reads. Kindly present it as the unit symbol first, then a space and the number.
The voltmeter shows V 220
